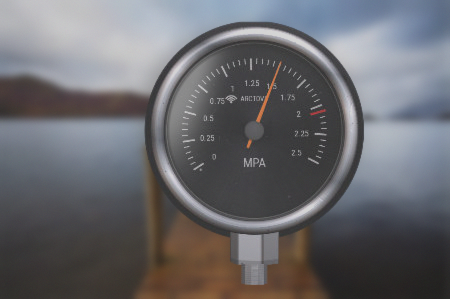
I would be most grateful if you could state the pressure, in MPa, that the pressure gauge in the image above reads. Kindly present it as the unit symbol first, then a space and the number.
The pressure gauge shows MPa 1.5
